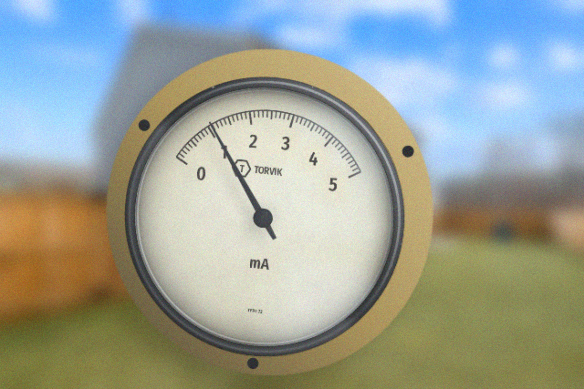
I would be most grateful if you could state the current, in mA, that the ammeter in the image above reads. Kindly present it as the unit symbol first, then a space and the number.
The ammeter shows mA 1.1
